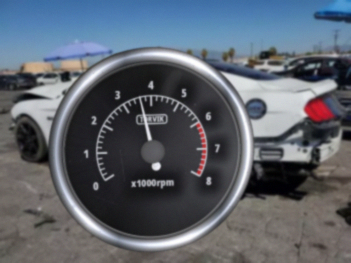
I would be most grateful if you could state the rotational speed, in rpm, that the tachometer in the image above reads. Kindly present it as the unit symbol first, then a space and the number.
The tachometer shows rpm 3600
